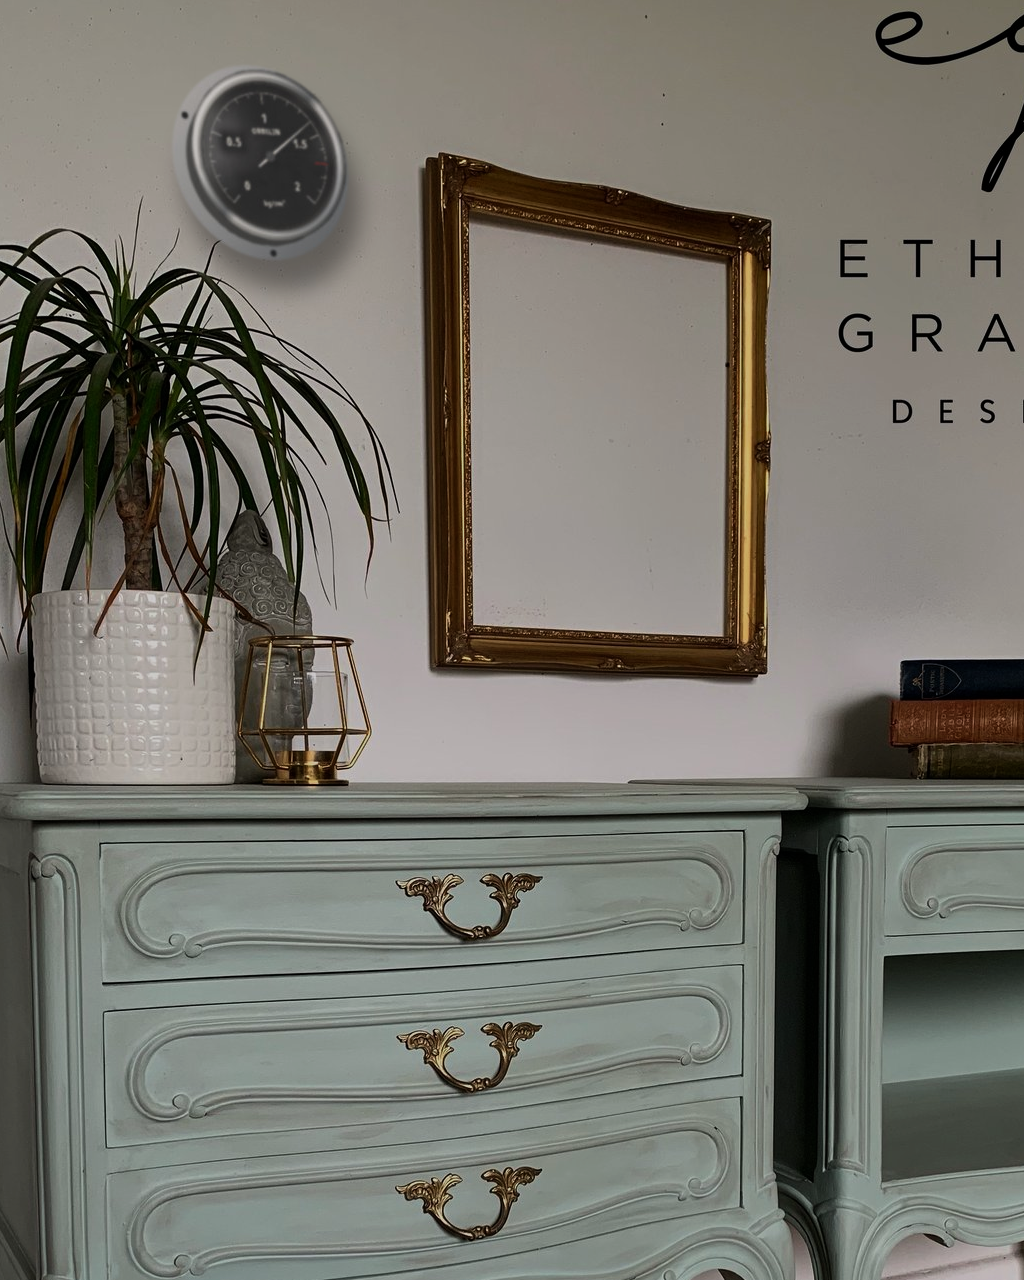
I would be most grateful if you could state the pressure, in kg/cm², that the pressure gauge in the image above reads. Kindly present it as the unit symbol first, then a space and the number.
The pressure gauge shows kg/cm² 1.4
